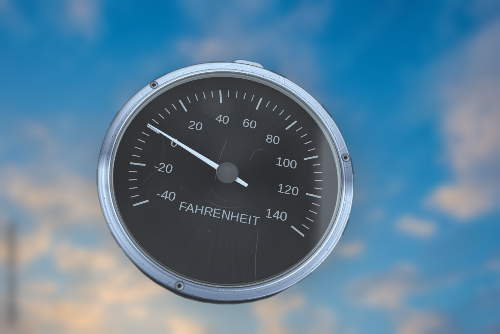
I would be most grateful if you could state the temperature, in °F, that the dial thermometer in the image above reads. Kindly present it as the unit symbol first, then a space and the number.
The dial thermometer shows °F 0
